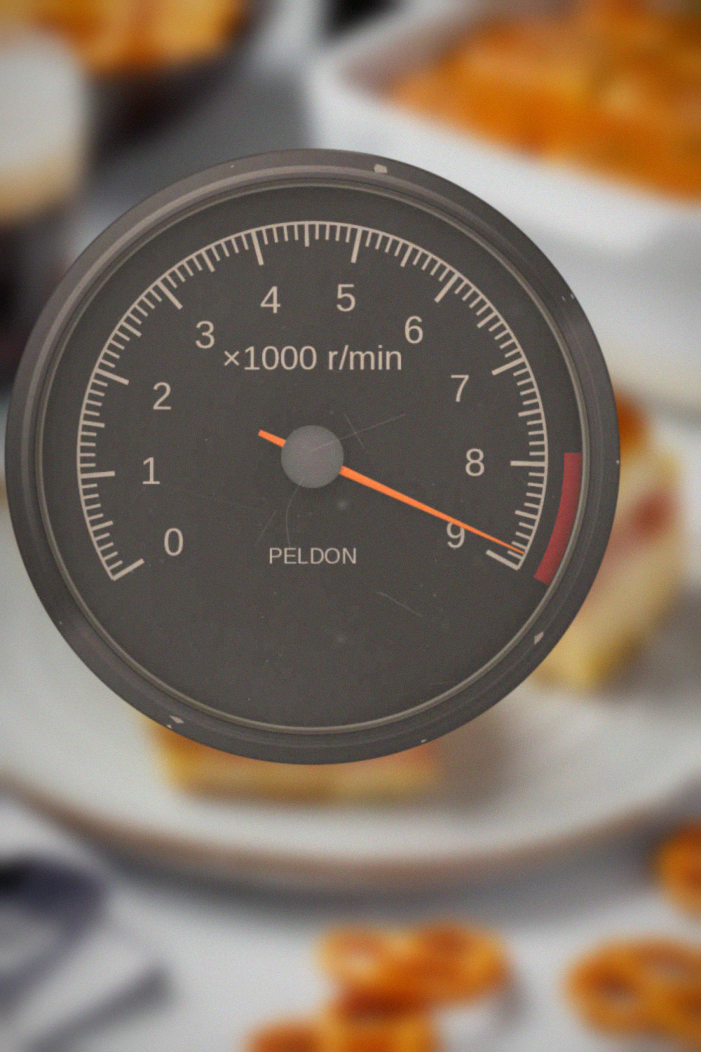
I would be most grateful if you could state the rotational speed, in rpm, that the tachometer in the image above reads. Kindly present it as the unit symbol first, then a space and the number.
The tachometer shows rpm 8850
